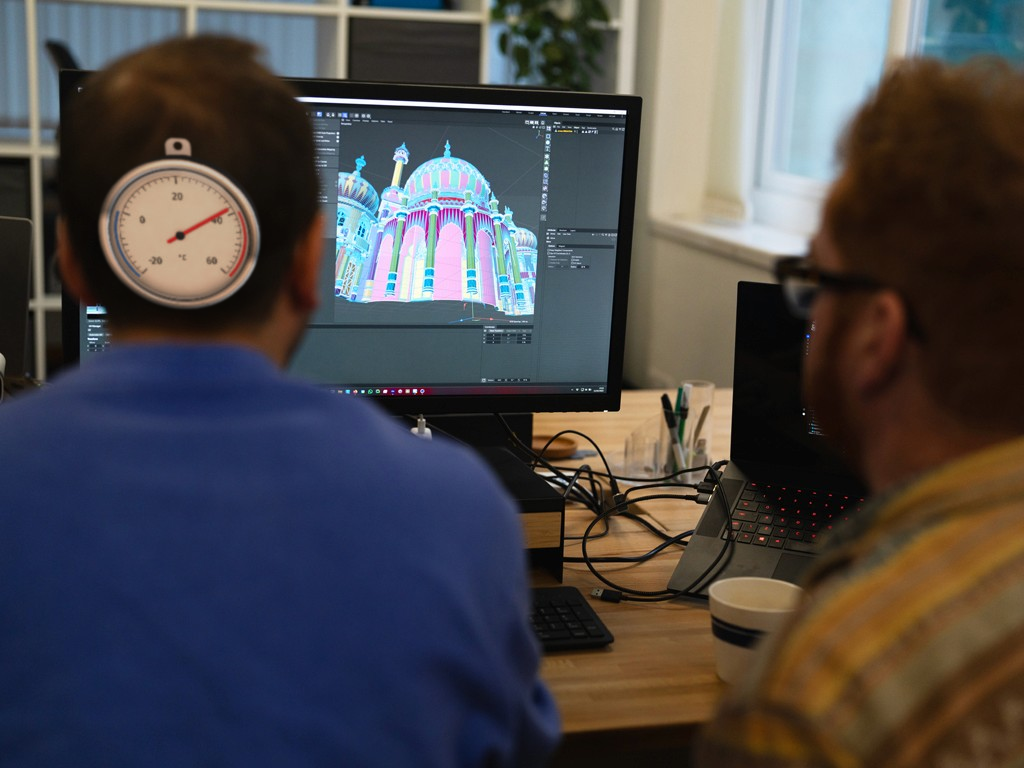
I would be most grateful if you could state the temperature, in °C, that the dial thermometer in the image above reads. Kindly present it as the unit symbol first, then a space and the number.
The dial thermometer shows °C 38
